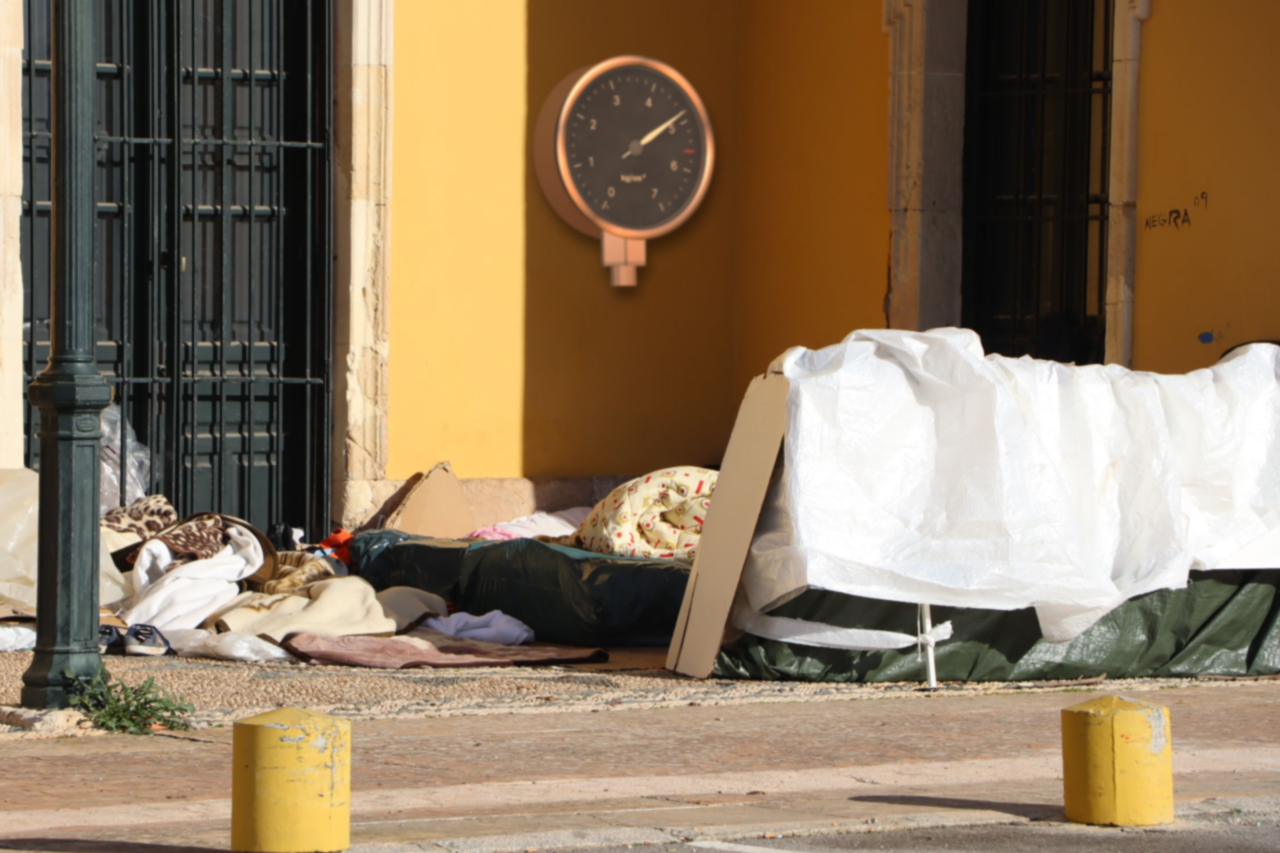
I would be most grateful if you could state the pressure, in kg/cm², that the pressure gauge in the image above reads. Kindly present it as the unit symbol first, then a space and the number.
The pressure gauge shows kg/cm² 4.8
